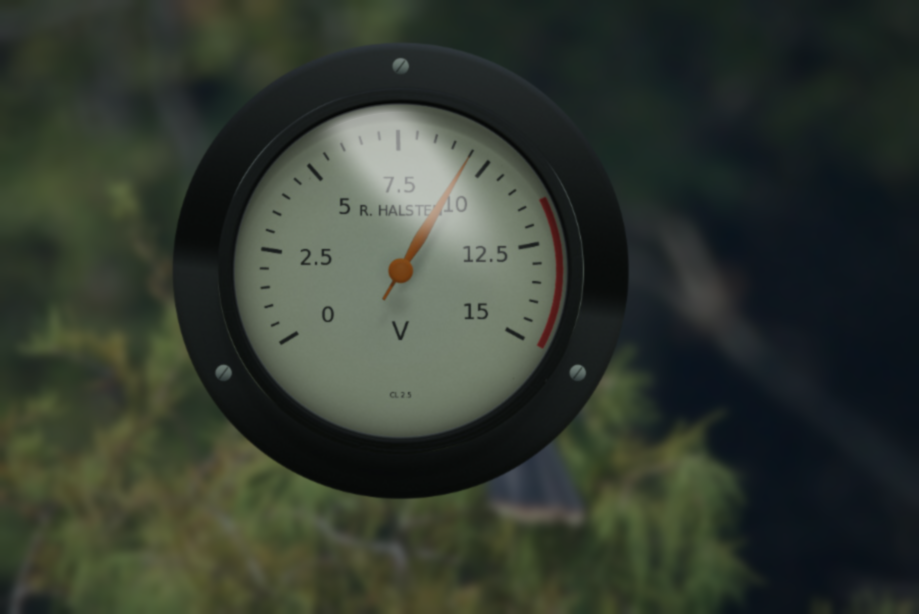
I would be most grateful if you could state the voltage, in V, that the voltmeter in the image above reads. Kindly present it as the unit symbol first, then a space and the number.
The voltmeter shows V 9.5
